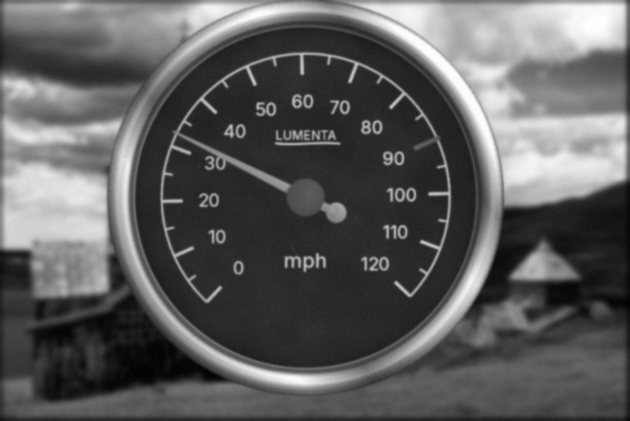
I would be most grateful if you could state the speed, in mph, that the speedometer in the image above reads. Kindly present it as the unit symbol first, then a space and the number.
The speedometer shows mph 32.5
